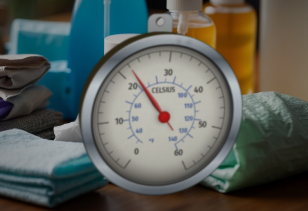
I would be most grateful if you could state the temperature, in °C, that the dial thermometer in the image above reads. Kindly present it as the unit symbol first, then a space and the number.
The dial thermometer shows °C 22
